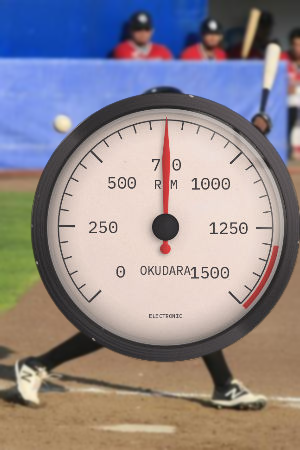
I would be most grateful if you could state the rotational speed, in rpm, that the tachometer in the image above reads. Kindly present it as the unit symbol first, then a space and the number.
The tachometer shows rpm 750
